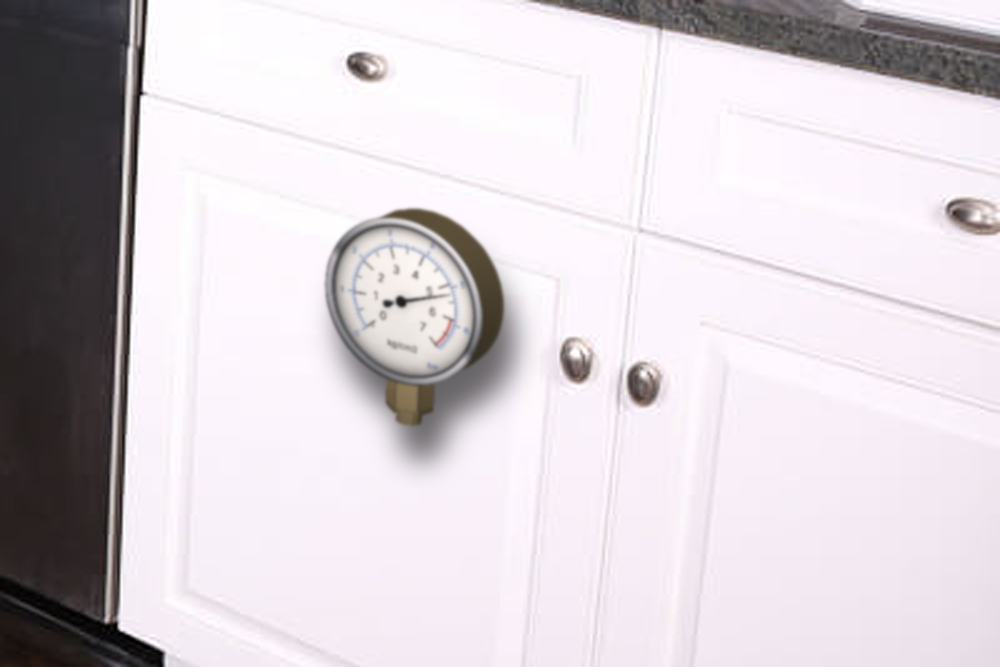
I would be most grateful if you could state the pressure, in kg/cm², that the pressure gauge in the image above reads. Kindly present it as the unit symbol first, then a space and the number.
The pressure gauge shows kg/cm² 5.25
